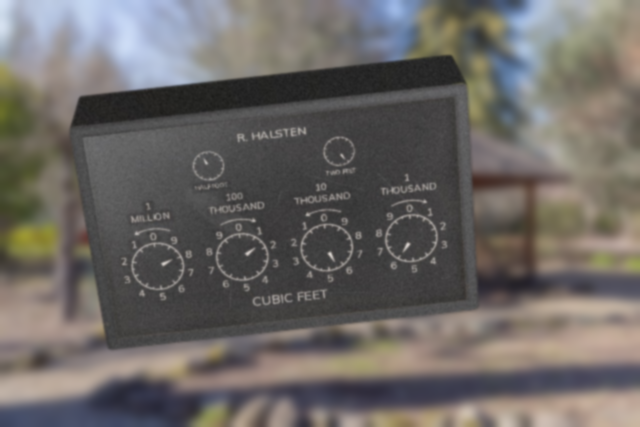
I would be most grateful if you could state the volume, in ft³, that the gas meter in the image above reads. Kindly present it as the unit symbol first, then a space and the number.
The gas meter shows ft³ 815600
